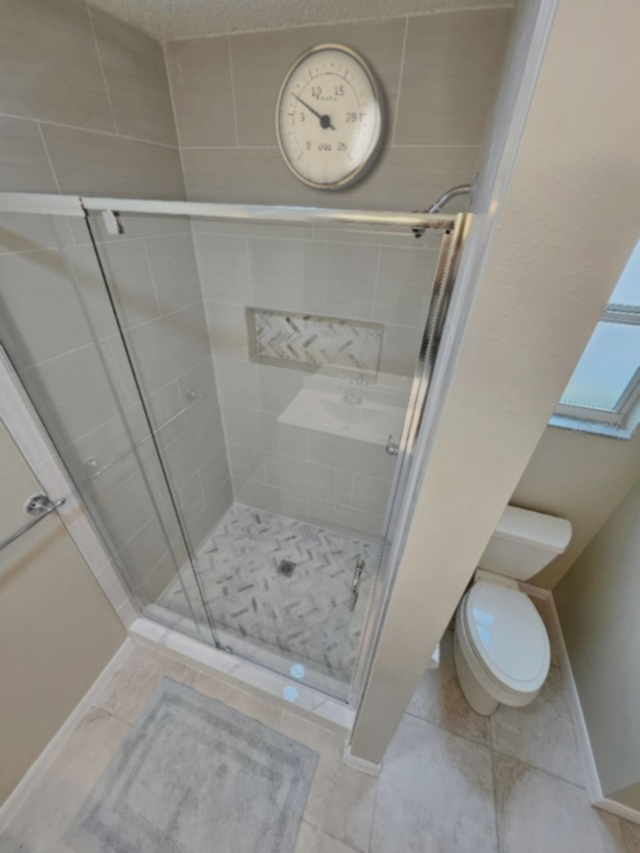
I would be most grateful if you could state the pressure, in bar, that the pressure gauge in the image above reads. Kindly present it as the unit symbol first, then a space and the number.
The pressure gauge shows bar 7
